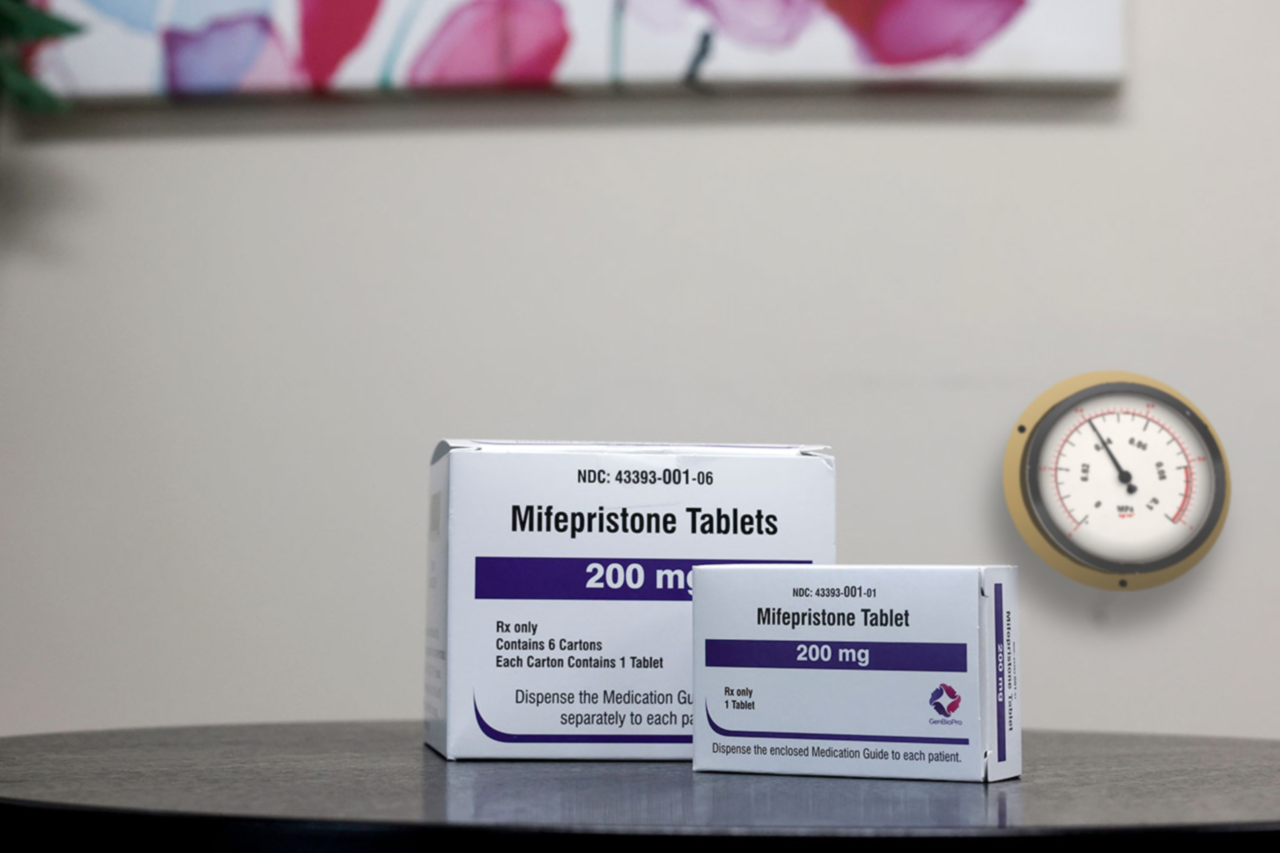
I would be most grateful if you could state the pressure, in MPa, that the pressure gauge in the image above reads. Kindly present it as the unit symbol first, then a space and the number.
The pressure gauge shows MPa 0.04
